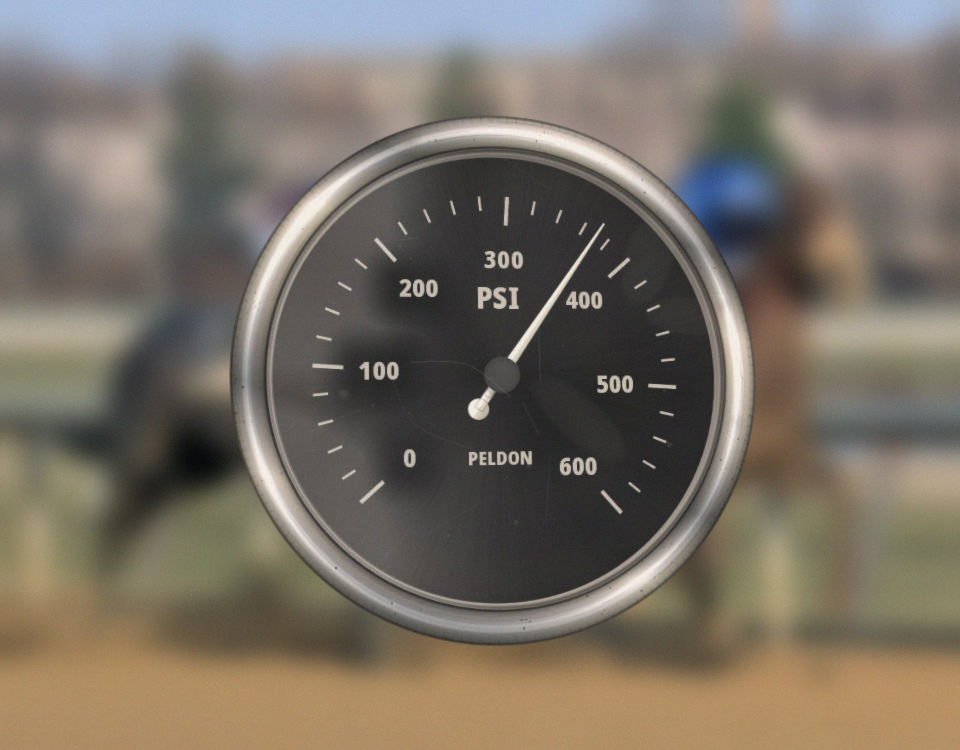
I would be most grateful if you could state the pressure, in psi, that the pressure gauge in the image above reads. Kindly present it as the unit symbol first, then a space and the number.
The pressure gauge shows psi 370
